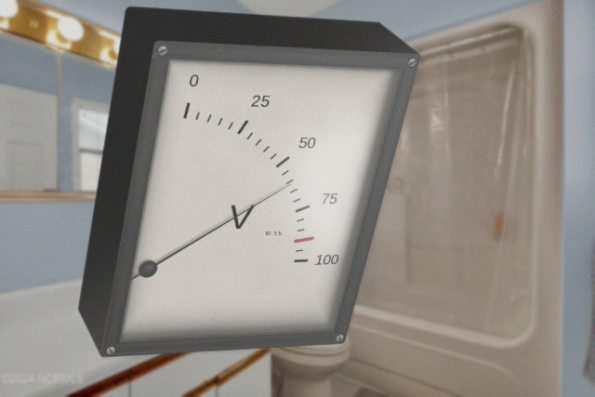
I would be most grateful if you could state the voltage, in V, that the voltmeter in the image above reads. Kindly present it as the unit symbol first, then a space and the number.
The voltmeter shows V 60
